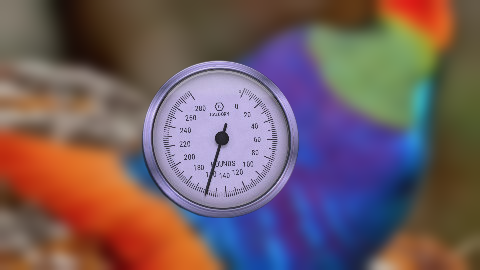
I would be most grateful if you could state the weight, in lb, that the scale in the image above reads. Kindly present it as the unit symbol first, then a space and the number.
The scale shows lb 160
